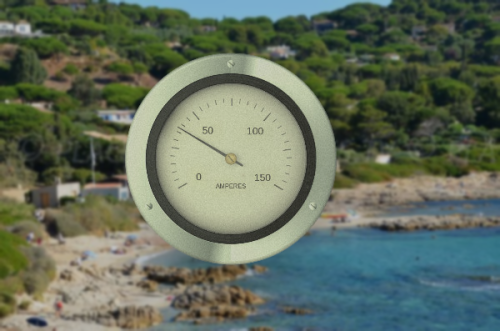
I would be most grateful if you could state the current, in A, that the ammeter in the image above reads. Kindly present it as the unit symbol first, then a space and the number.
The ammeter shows A 37.5
